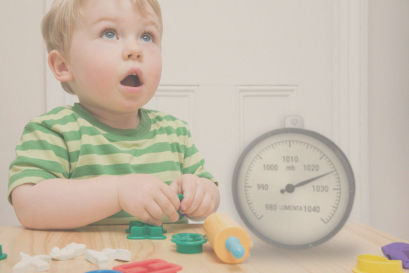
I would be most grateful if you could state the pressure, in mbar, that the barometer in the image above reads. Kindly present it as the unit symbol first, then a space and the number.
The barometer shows mbar 1025
